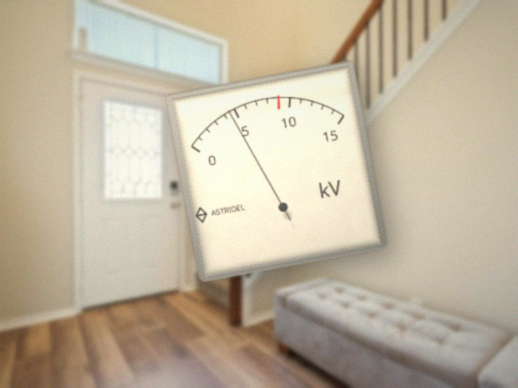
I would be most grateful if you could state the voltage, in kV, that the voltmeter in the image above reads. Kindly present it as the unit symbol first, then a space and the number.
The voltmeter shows kV 4.5
